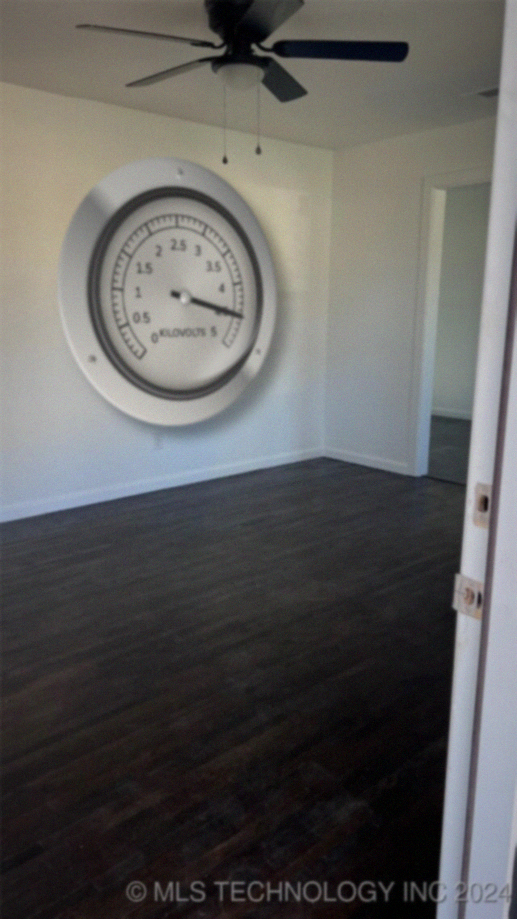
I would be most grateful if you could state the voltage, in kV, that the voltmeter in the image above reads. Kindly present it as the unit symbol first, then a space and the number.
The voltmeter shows kV 4.5
